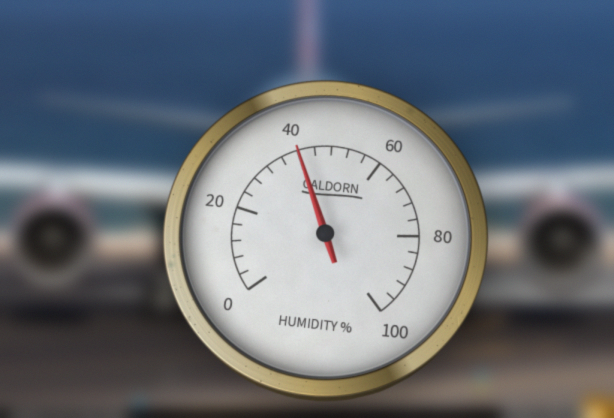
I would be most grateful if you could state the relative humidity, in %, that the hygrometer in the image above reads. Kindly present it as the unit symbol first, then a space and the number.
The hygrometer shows % 40
